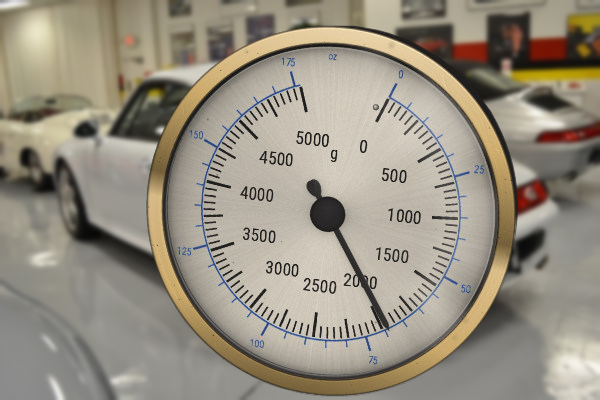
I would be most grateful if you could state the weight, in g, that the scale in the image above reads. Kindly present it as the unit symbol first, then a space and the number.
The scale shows g 1950
